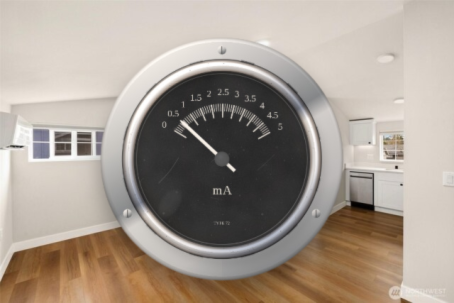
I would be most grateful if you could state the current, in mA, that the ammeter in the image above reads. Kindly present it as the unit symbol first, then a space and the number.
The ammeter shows mA 0.5
